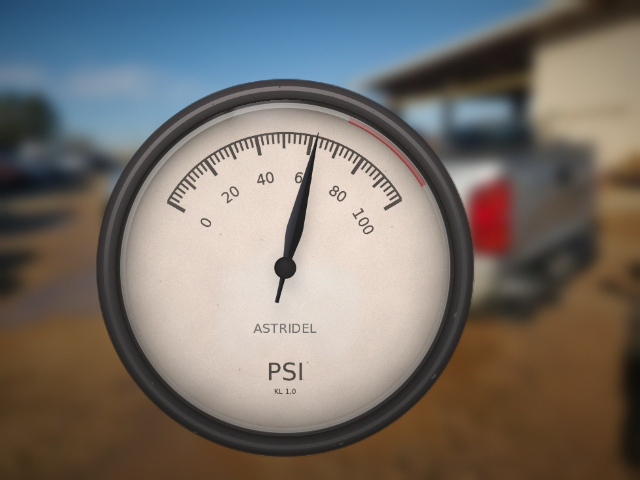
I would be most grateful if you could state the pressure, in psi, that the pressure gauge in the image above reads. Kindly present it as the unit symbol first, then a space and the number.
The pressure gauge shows psi 62
